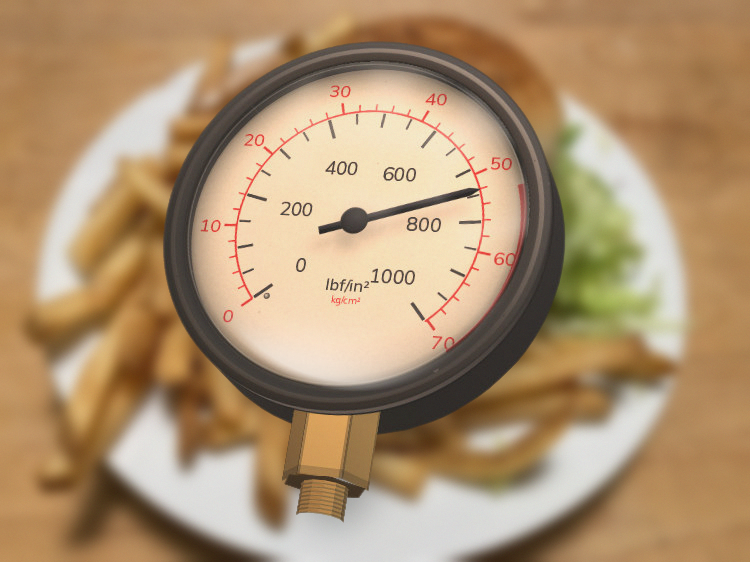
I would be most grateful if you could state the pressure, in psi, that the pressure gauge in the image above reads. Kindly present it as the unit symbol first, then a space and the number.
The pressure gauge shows psi 750
